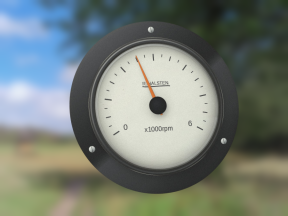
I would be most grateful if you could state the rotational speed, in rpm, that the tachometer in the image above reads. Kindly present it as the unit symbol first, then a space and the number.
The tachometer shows rpm 2500
